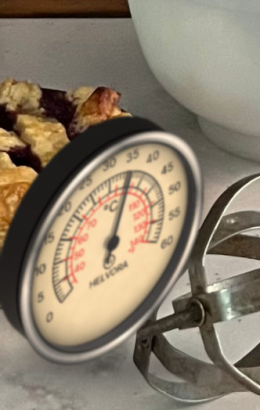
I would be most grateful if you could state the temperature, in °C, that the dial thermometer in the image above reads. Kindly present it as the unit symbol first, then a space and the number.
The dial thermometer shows °C 35
